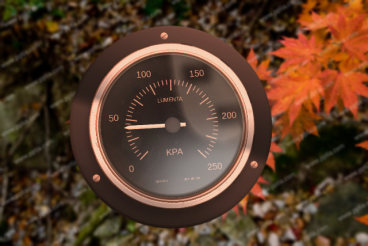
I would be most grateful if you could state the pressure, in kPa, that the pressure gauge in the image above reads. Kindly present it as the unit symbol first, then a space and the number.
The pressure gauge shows kPa 40
